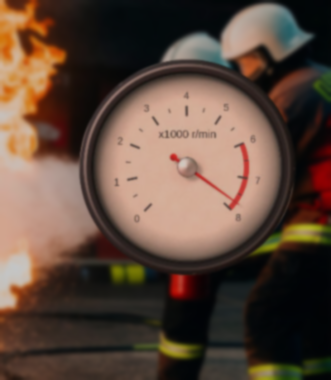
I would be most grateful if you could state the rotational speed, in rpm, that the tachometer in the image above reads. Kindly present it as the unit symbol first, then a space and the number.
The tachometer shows rpm 7750
